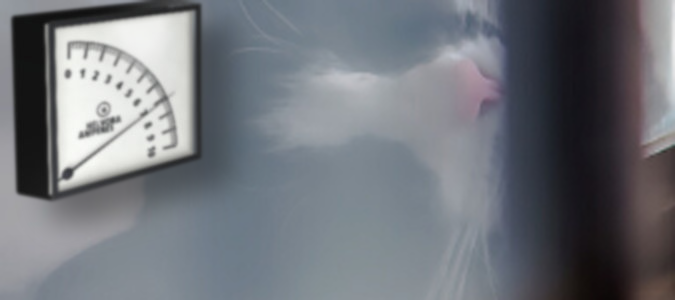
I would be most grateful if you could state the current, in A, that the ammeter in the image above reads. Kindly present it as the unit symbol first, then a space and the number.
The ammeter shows A 7
